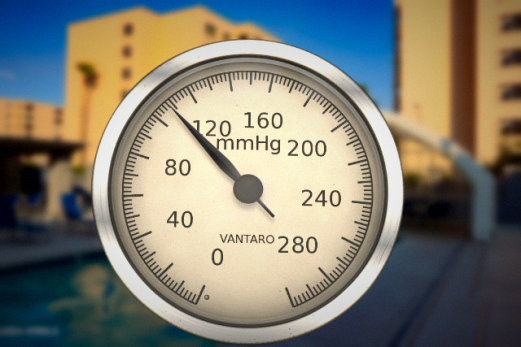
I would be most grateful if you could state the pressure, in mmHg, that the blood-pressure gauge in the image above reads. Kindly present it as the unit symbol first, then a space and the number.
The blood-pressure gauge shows mmHg 108
